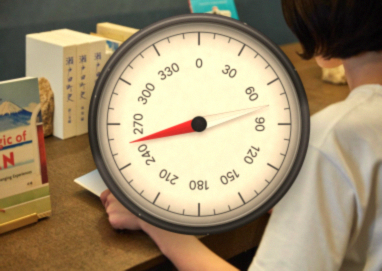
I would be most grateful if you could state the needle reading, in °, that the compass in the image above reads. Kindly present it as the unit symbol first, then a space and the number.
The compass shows ° 255
